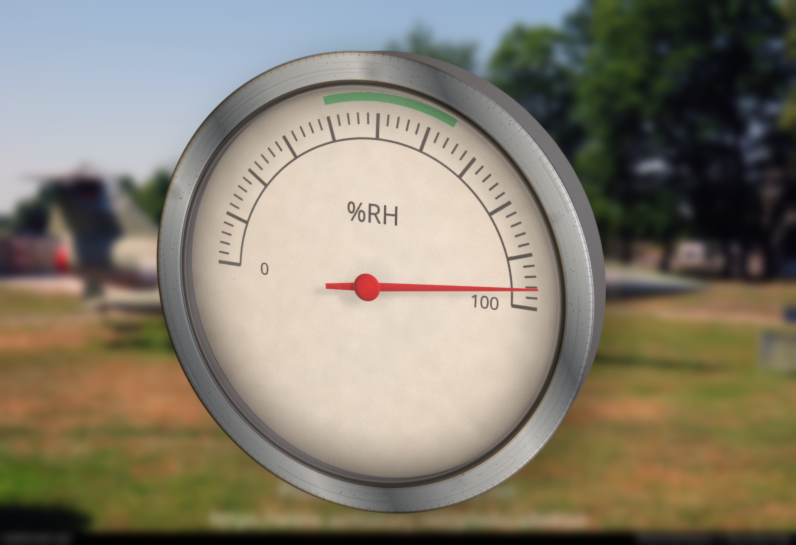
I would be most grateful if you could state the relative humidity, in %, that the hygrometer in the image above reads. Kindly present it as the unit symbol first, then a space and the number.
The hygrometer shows % 96
